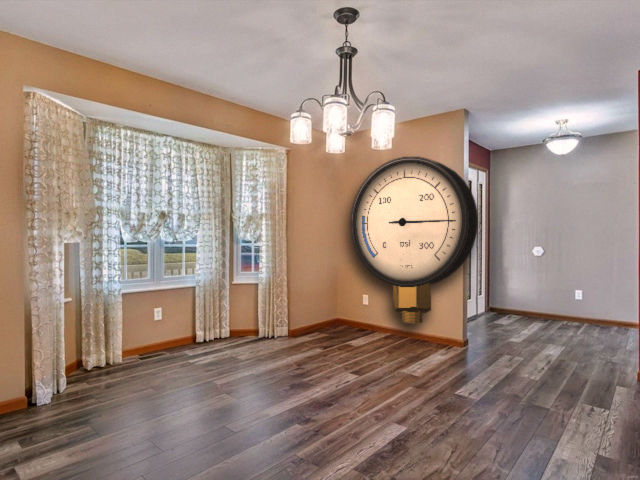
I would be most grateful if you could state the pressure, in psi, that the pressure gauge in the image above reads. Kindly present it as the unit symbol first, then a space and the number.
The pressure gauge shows psi 250
